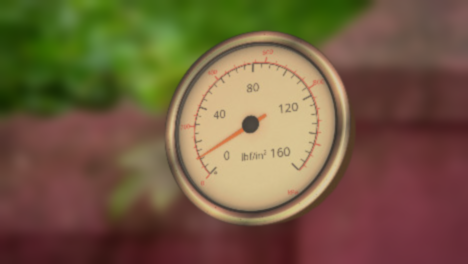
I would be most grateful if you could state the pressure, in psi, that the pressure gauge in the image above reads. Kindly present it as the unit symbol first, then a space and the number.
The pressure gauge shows psi 10
